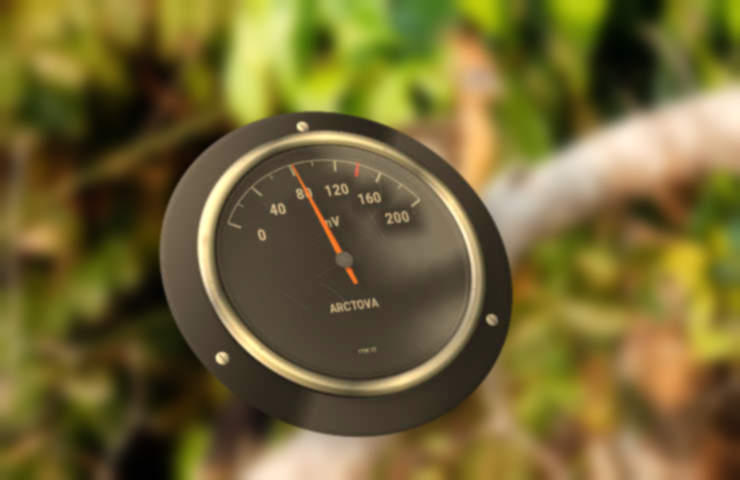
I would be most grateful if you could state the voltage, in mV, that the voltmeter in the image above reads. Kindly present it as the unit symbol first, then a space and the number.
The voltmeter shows mV 80
